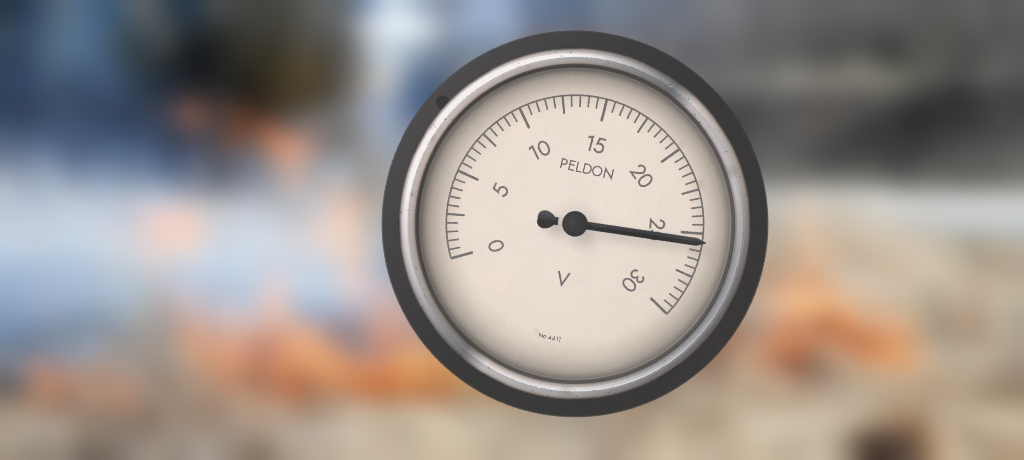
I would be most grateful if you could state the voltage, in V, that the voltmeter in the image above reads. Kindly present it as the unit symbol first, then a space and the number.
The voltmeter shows V 25.5
